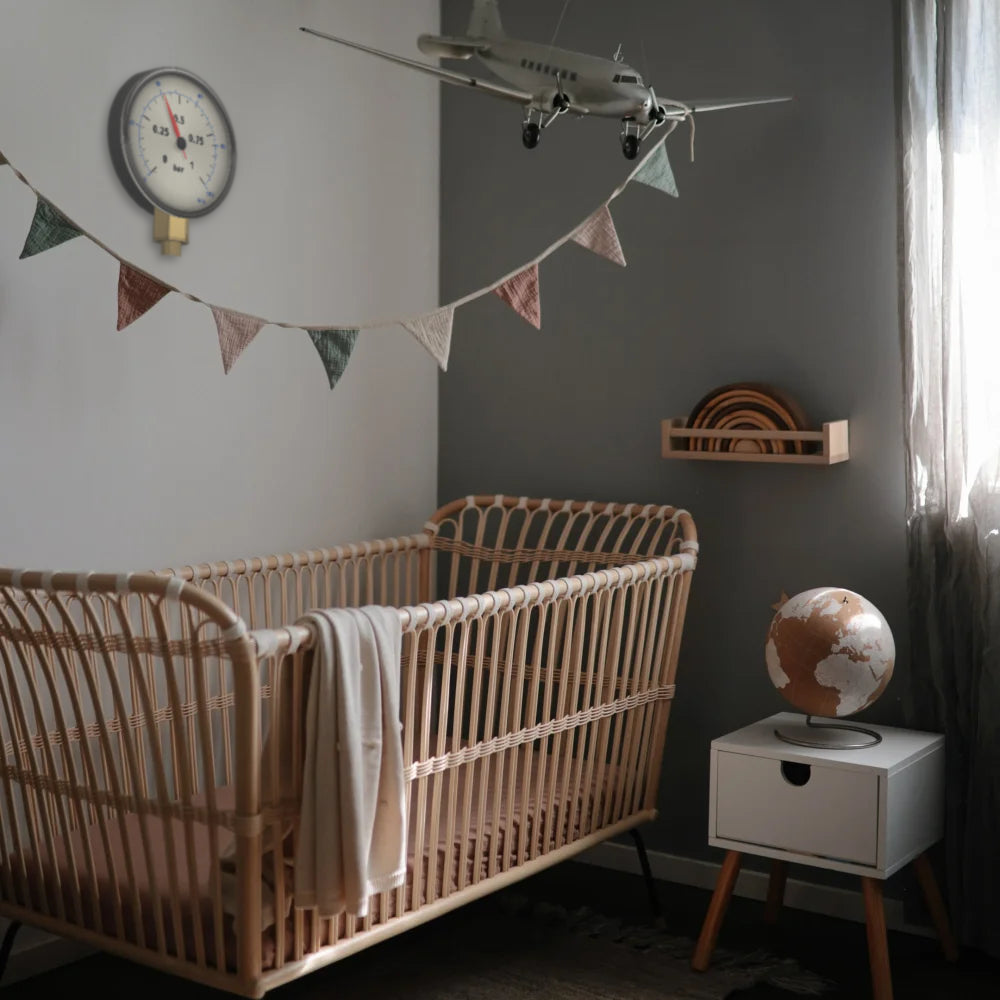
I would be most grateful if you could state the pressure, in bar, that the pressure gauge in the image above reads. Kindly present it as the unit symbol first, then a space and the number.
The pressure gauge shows bar 0.4
